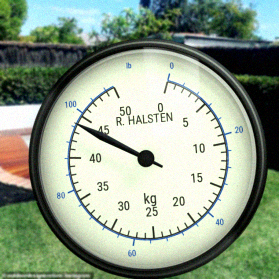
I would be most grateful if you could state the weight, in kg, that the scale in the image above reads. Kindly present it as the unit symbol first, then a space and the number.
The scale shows kg 44
